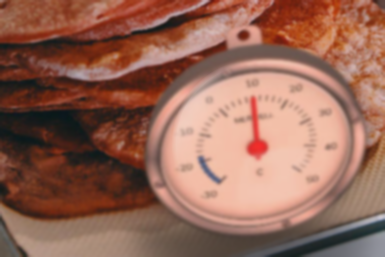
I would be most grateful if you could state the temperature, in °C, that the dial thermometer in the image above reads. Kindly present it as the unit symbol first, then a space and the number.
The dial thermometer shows °C 10
